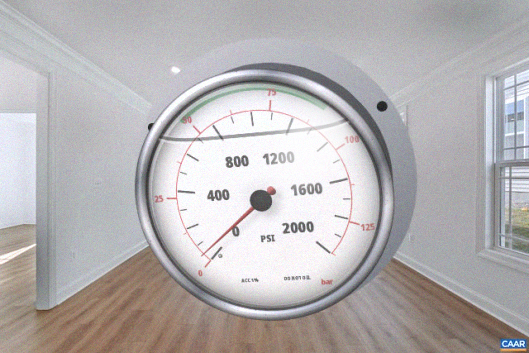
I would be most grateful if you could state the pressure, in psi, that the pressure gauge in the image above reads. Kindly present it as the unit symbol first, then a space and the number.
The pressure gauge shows psi 50
